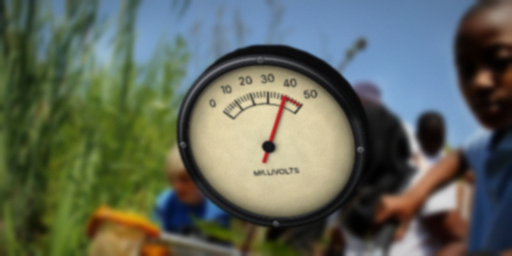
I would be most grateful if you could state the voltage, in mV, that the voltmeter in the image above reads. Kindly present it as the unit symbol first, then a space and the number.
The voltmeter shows mV 40
